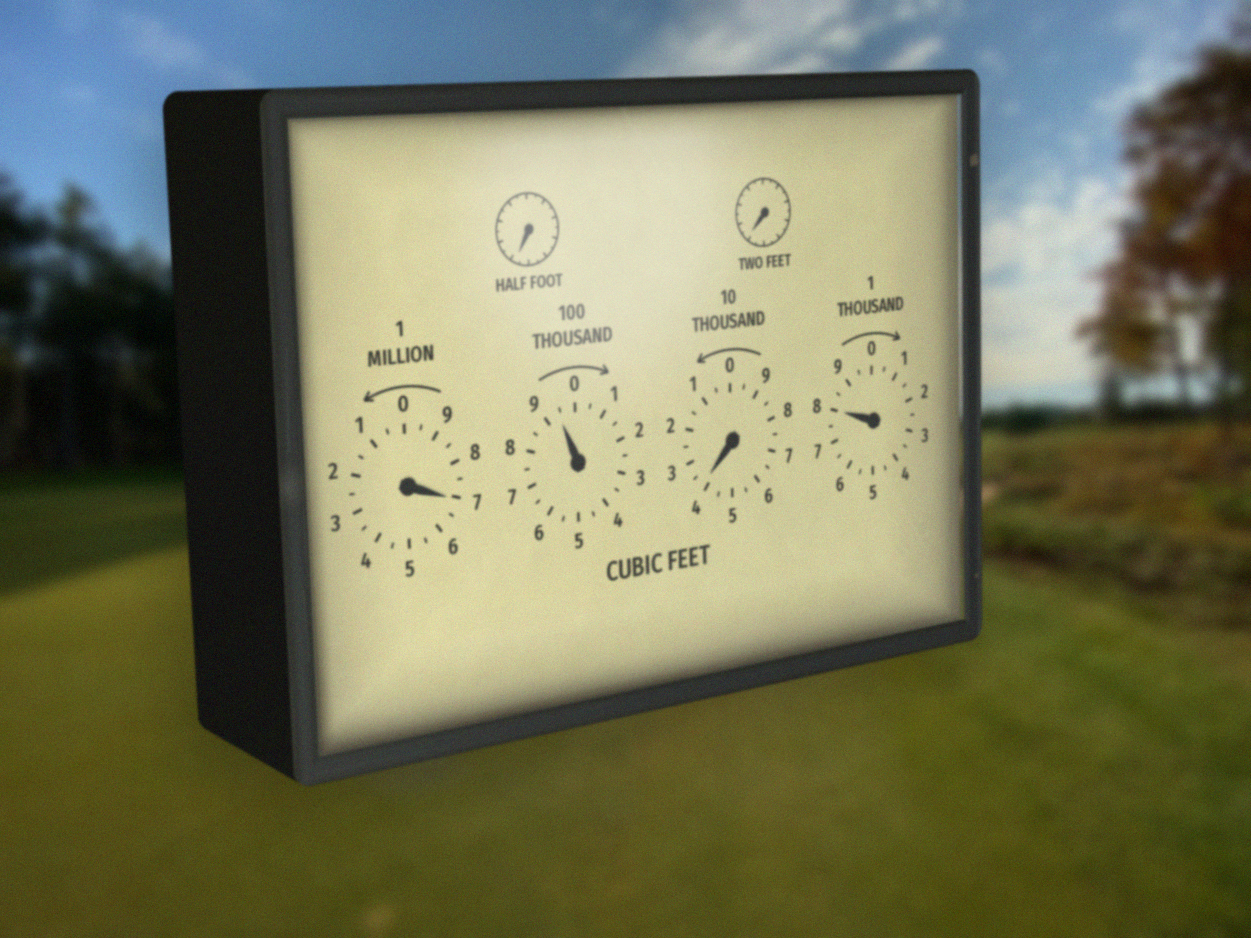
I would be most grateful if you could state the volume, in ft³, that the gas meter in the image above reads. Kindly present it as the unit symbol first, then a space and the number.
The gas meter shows ft³ 693800
